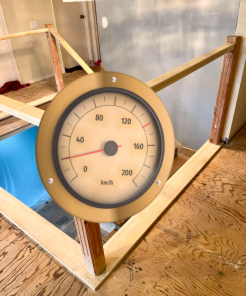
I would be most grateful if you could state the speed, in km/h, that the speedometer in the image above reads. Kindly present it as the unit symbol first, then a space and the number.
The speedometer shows km/h 20
